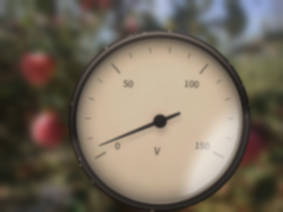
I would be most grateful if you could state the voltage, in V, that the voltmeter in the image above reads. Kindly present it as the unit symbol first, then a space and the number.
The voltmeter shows V 5
